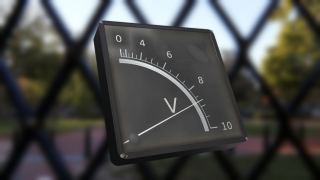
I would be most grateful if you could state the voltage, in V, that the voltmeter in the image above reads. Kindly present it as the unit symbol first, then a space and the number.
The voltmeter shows V 8.75
